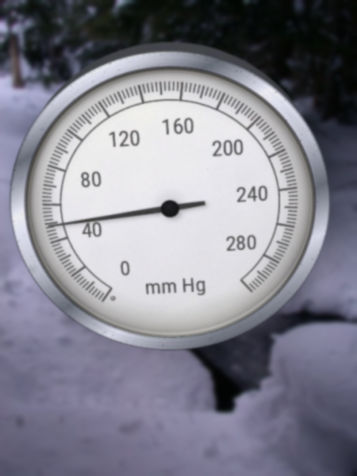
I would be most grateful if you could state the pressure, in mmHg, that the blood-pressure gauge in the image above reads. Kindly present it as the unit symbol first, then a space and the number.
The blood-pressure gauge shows mmHg 50
